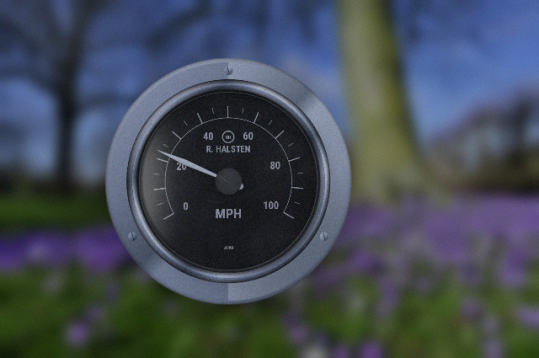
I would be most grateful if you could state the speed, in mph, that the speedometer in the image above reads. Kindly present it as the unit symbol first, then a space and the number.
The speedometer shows mph 22.5
